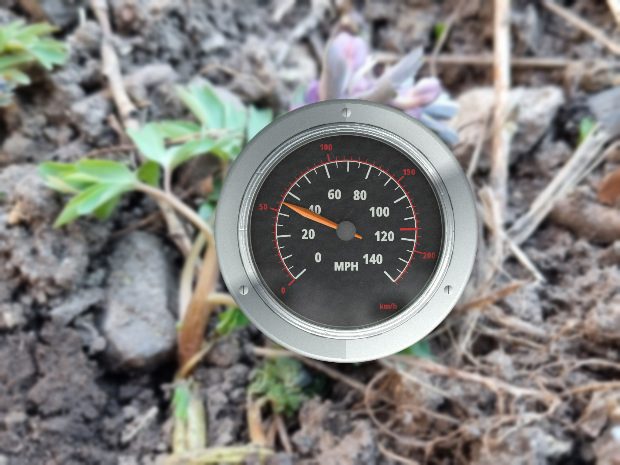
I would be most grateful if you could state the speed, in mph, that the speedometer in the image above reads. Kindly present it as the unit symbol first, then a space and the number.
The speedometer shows mph 35
